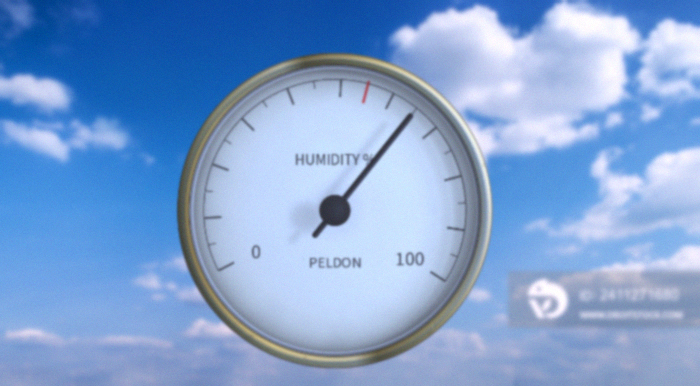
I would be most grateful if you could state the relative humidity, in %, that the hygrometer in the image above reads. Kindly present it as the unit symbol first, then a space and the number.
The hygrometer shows % 65
